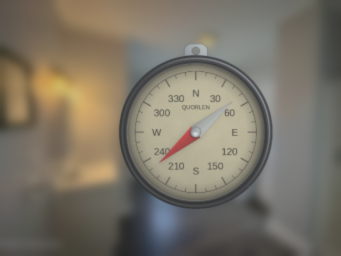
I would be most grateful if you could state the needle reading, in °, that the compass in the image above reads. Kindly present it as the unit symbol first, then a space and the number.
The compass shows ° 230
